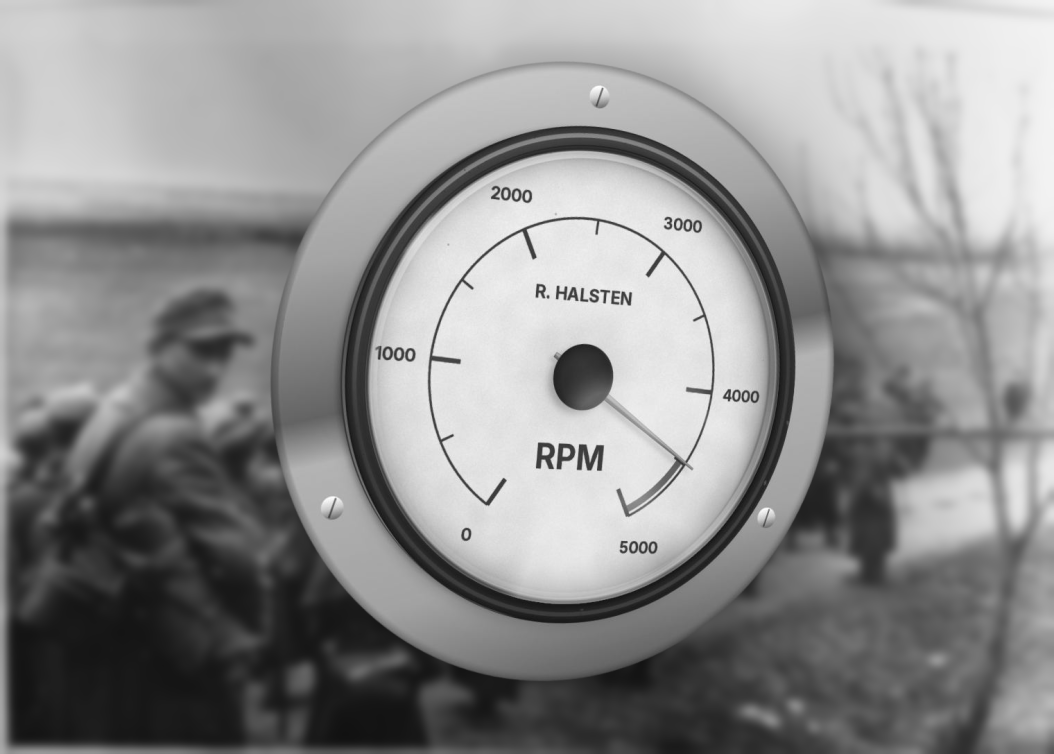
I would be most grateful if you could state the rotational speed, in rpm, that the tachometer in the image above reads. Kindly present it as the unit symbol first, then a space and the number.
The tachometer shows rpm 4500
